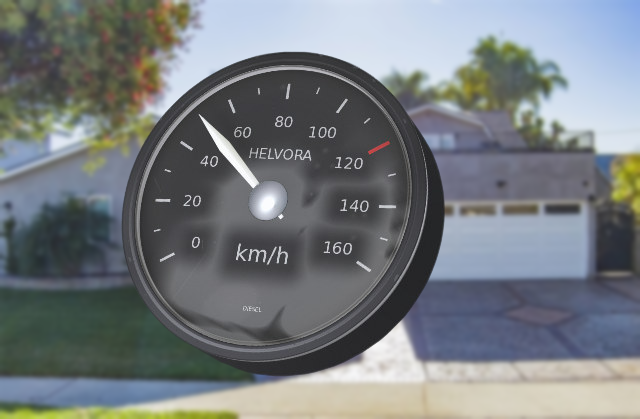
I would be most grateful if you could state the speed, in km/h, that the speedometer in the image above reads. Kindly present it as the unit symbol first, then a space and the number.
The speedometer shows km/h 50
